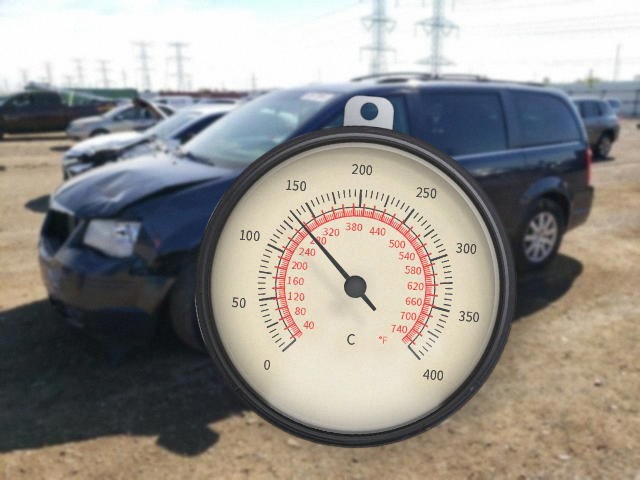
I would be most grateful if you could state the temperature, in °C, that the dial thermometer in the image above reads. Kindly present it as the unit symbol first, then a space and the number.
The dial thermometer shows °C 135
